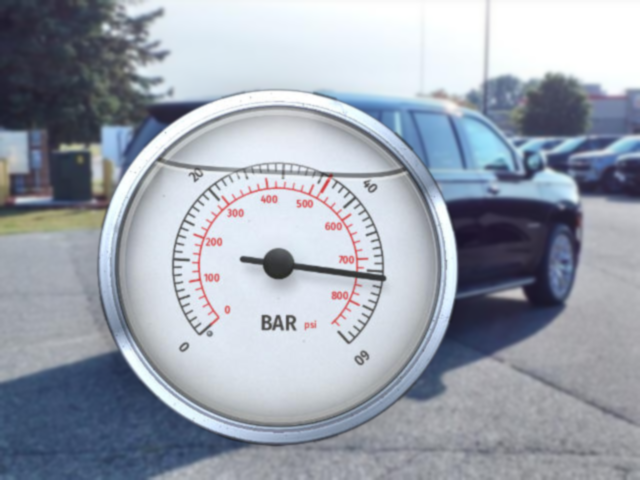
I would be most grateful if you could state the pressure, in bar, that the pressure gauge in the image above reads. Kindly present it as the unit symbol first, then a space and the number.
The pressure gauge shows bar 51
